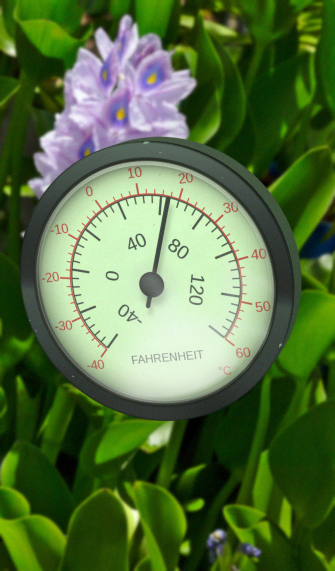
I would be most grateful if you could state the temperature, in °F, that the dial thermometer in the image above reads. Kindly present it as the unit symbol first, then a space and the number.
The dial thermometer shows °F 64
